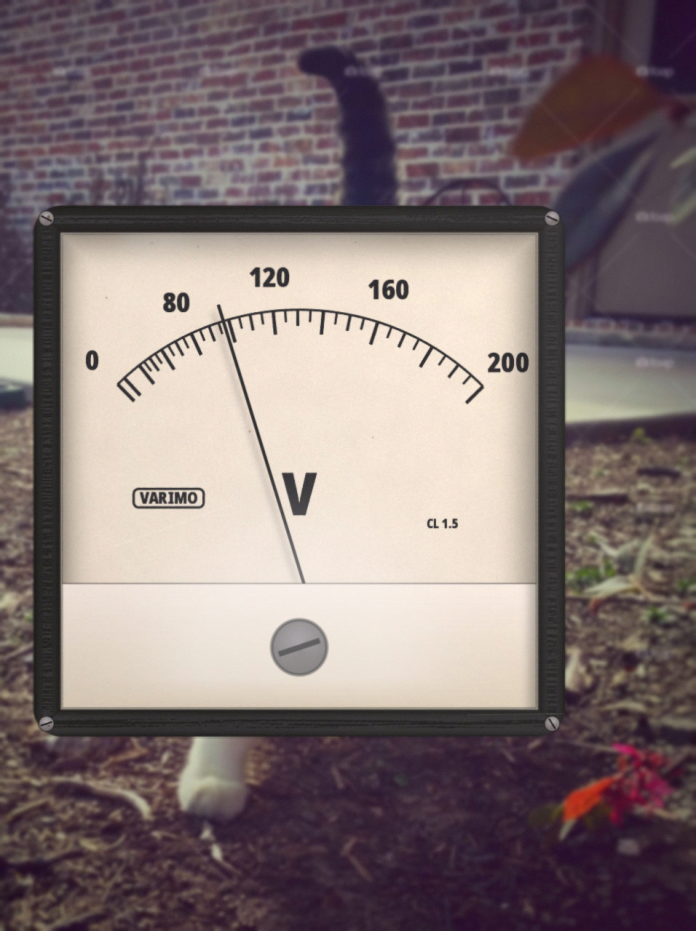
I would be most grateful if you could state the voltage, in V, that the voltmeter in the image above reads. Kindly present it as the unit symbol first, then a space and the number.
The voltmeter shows V 97.5
